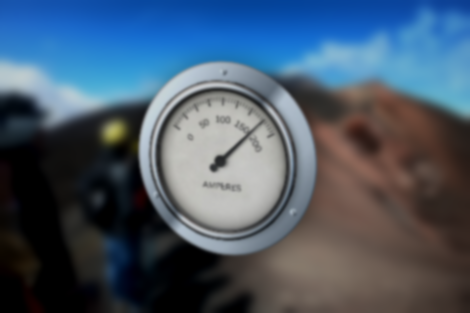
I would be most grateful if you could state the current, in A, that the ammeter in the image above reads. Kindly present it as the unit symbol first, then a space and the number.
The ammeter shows A 175
